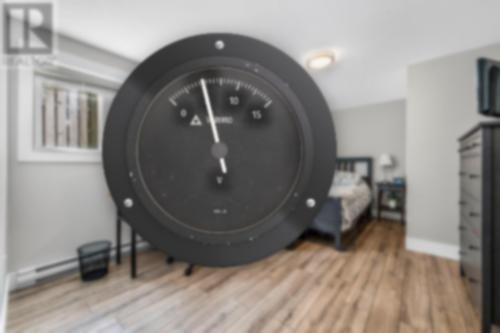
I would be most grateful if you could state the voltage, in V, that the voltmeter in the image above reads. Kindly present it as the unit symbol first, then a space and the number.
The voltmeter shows V 5
